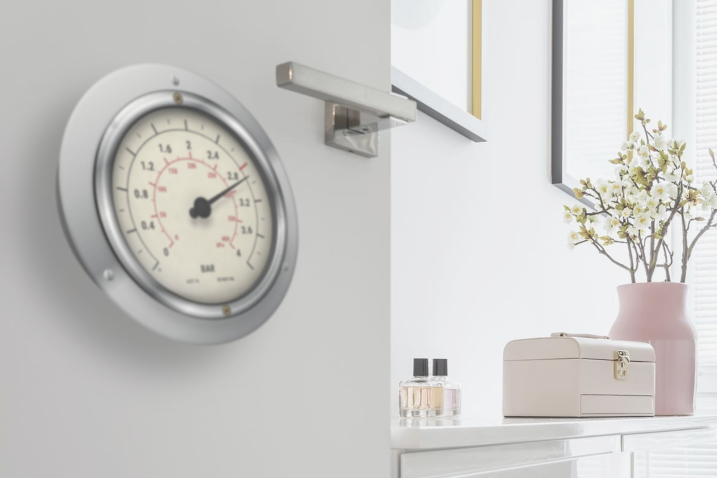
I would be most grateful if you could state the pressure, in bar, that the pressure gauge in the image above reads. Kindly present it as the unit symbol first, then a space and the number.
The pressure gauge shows bar 2.9
